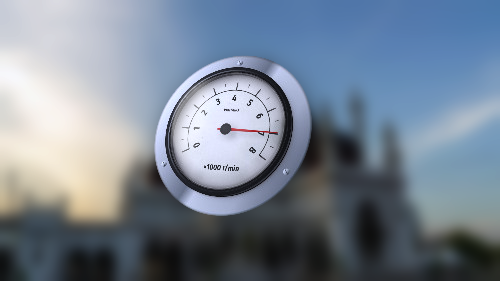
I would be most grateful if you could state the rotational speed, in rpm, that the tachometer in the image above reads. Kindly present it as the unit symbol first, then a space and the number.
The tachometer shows rpm 7000
